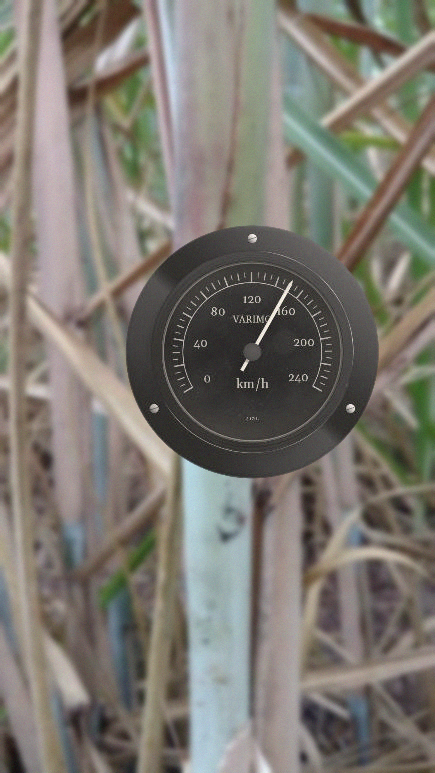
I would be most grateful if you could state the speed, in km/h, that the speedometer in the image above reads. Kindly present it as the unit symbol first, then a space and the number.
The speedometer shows km/h 150
